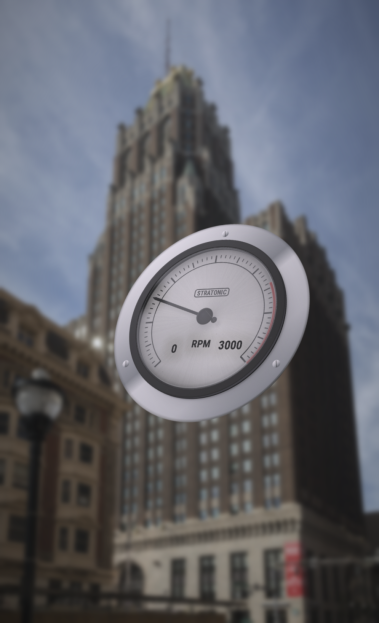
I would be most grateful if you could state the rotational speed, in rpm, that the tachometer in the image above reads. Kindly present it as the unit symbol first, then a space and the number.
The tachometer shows rpm 750
